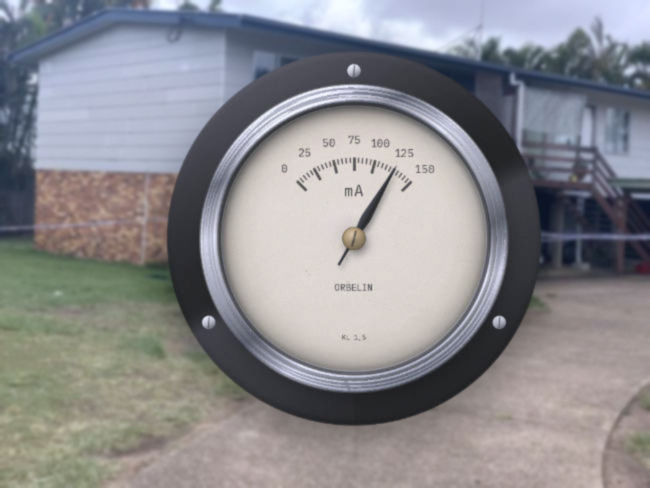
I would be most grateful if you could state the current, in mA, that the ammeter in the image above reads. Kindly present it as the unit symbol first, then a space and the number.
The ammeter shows mA 125
